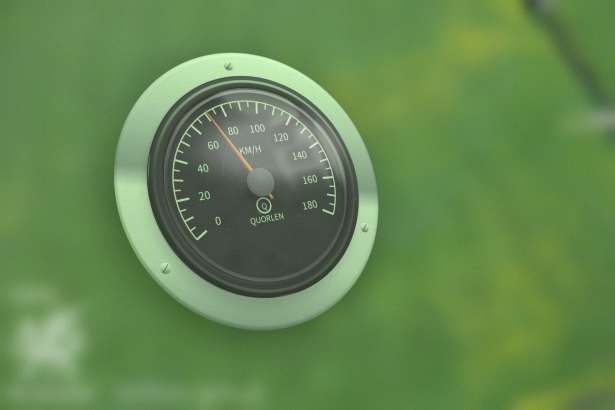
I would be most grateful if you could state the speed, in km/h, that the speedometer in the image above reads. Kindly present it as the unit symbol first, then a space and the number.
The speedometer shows km/h 70
